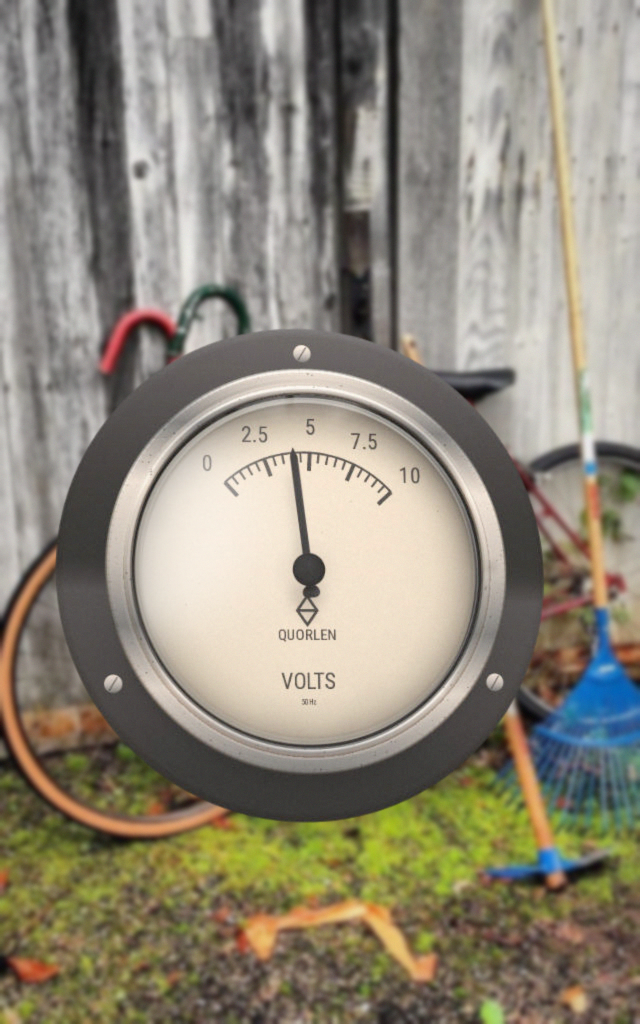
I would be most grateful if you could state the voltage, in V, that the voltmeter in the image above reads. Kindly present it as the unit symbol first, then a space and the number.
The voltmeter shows V 4
